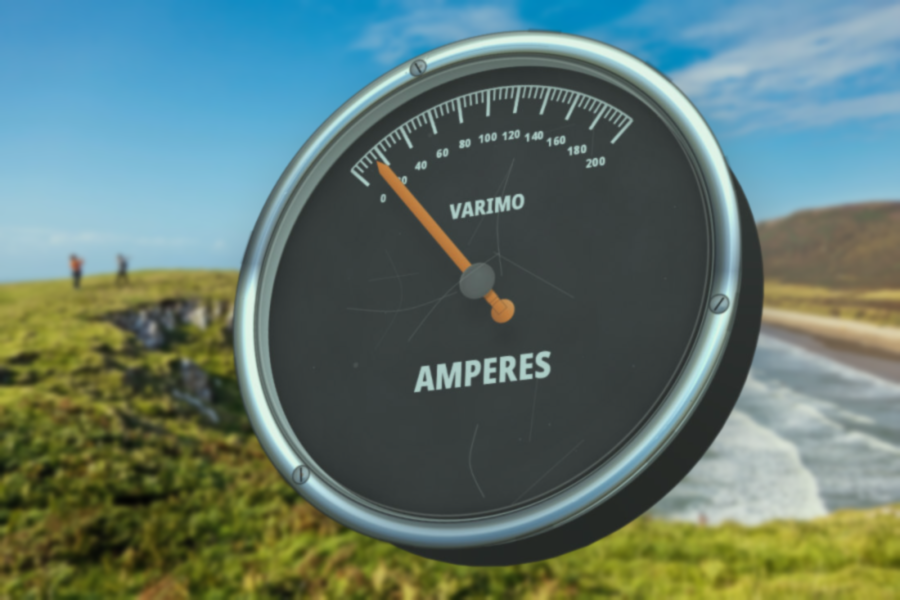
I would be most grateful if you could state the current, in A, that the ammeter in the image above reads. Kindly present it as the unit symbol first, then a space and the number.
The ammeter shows A 16
